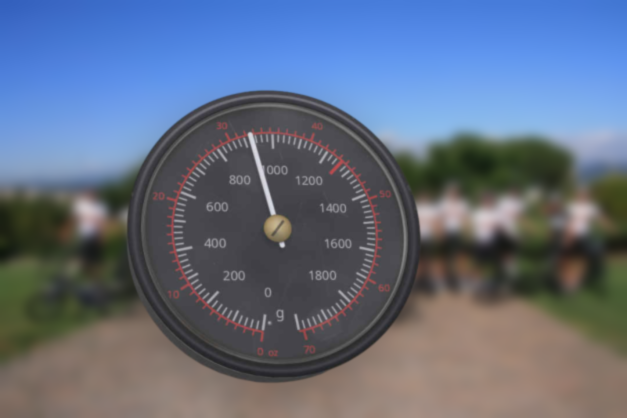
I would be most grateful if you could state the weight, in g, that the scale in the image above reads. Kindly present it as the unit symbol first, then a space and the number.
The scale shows g 920
